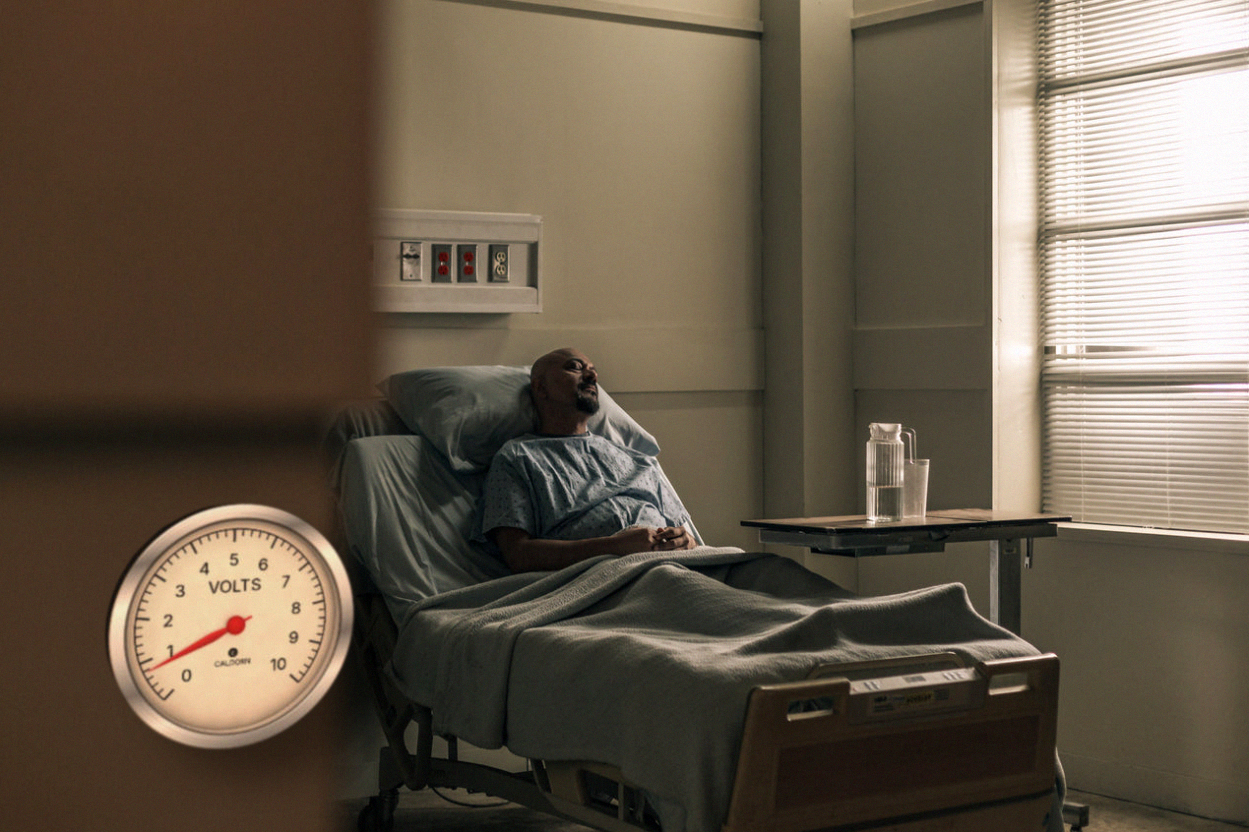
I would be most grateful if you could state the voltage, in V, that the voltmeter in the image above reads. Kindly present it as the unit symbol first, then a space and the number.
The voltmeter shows V 0.8
